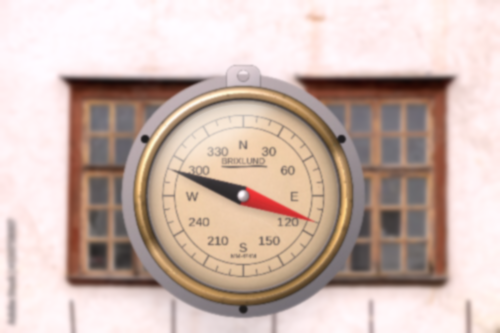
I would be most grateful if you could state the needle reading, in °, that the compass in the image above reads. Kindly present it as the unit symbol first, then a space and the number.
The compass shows ° 110
